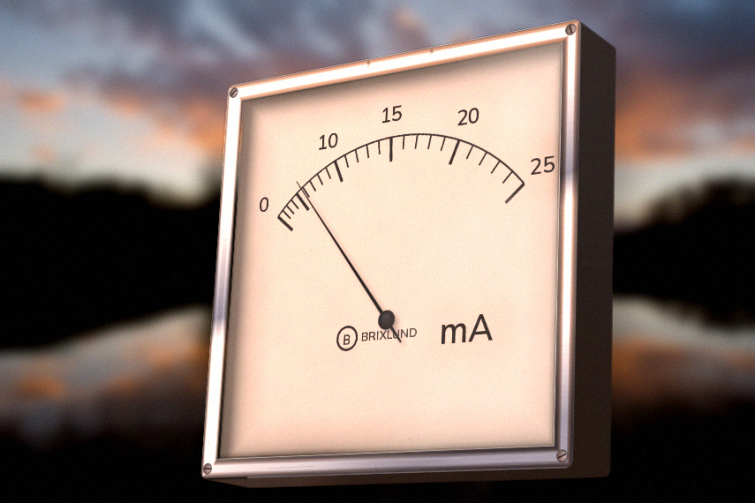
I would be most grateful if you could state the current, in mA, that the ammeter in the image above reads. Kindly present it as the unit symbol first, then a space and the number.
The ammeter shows mA 6
